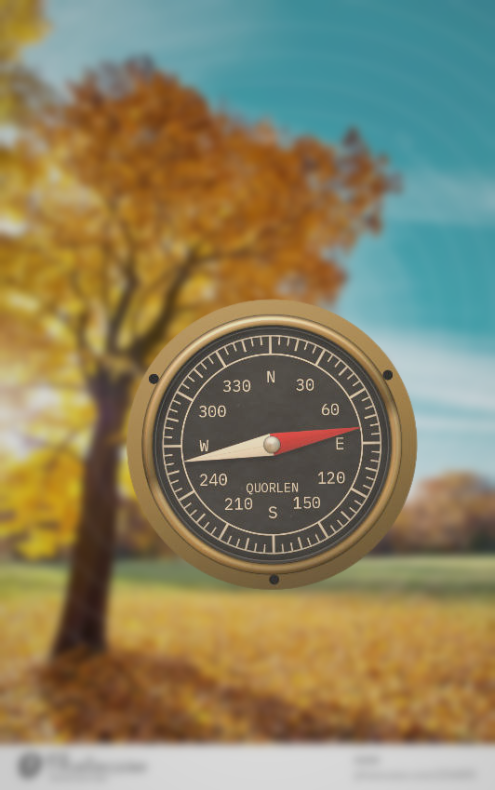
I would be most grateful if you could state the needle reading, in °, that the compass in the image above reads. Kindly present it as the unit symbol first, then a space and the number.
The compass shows ° 80
